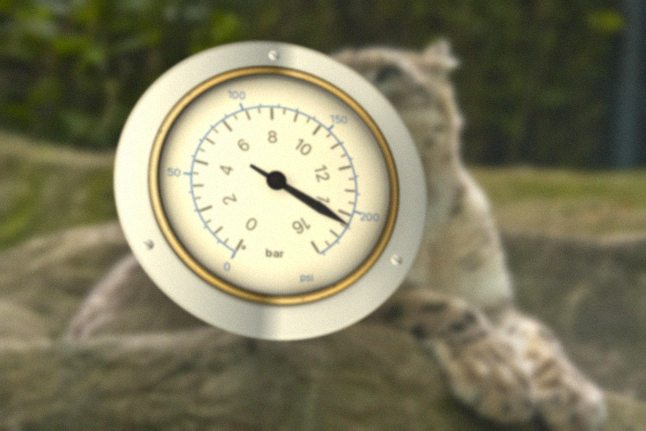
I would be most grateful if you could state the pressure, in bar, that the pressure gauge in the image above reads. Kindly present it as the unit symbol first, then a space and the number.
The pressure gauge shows bar 14.5
